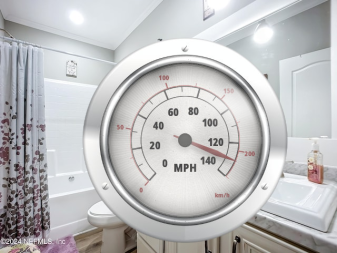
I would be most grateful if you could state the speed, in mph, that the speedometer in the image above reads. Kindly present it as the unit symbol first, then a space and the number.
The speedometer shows mph 130
